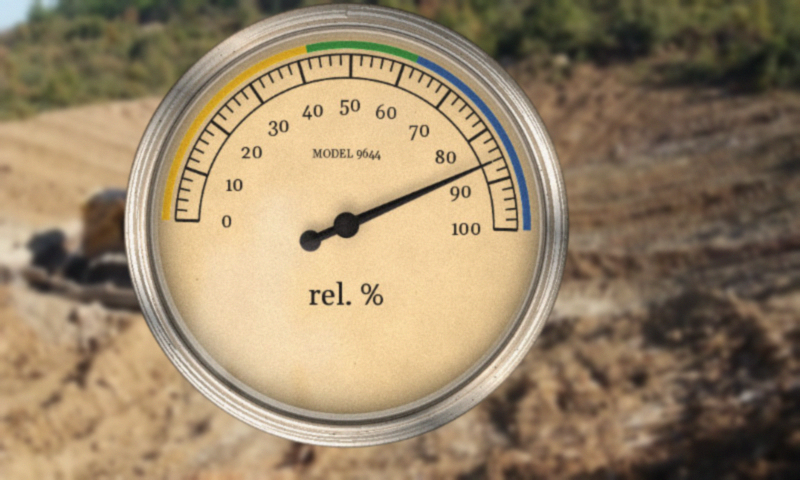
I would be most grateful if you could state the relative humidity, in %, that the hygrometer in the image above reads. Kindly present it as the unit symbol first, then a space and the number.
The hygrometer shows % 86
